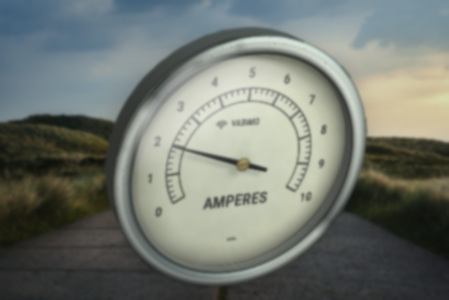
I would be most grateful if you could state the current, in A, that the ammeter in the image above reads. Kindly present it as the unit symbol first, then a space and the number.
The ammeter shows A 2
